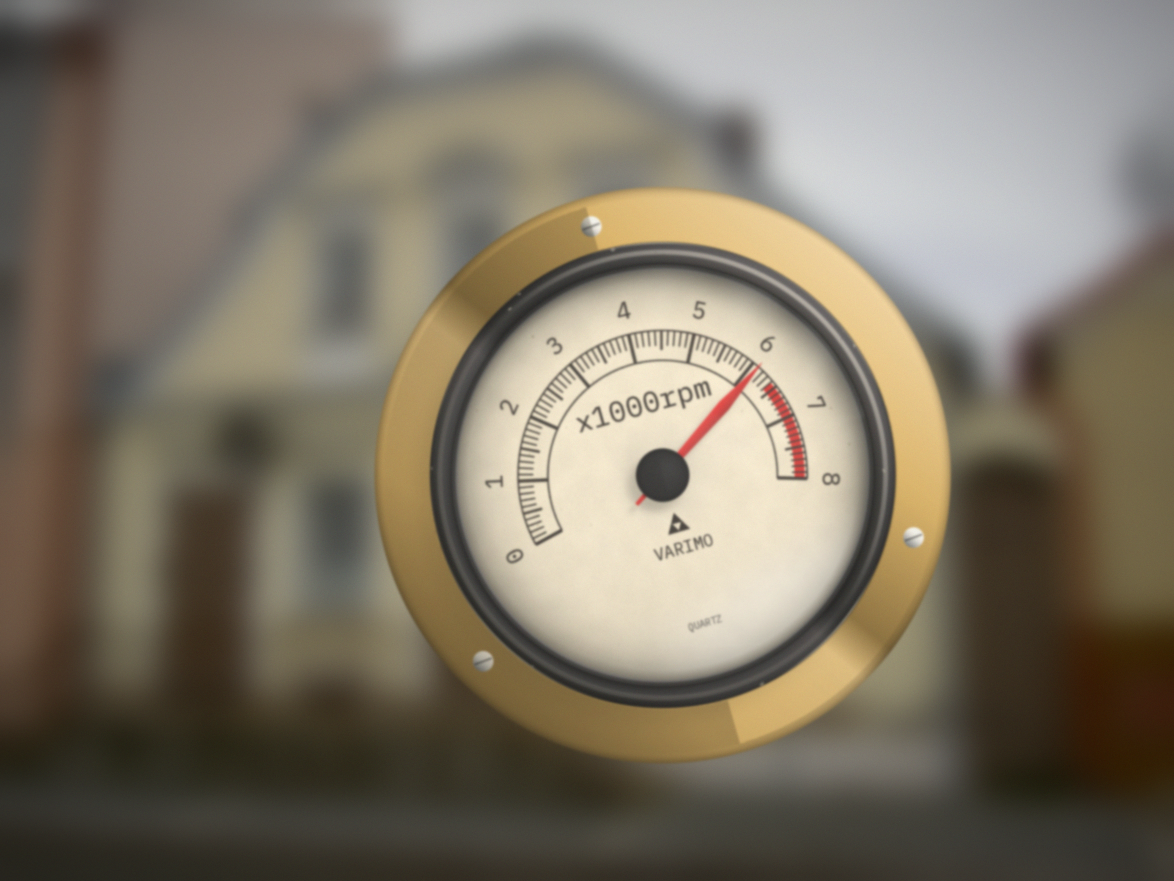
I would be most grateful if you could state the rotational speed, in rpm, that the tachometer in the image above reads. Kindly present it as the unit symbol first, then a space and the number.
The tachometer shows rpm 6100
